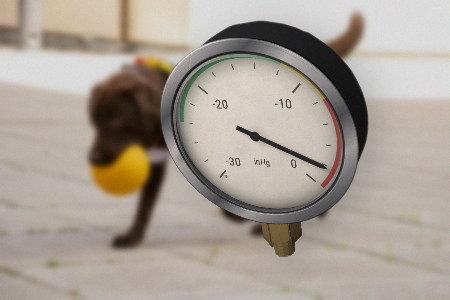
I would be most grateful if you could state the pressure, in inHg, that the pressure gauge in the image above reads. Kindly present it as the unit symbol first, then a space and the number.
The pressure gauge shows inHg -2
